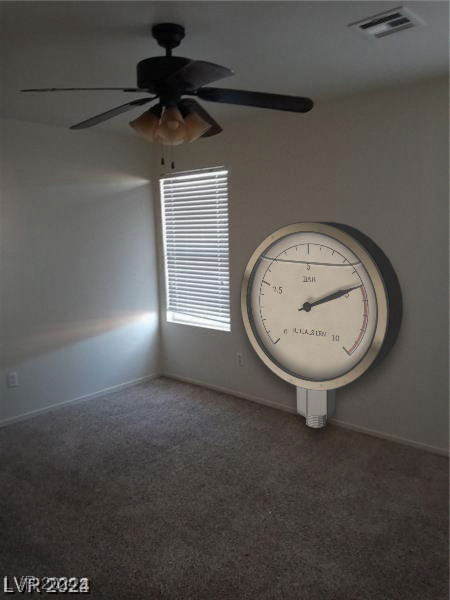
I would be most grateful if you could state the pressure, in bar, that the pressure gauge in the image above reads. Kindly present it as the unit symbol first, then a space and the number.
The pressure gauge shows bar 7.5
